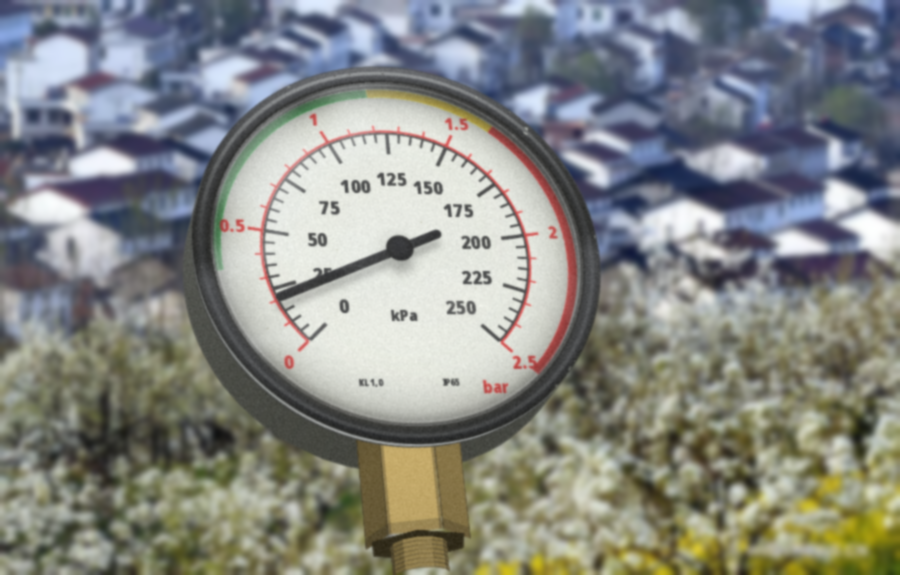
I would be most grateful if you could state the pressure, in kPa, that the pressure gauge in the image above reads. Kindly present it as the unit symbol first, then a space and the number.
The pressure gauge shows kPa 20
